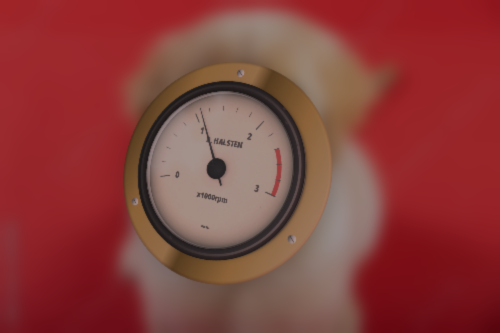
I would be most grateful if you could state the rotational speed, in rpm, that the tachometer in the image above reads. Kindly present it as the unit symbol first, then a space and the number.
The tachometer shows rpm 1100
